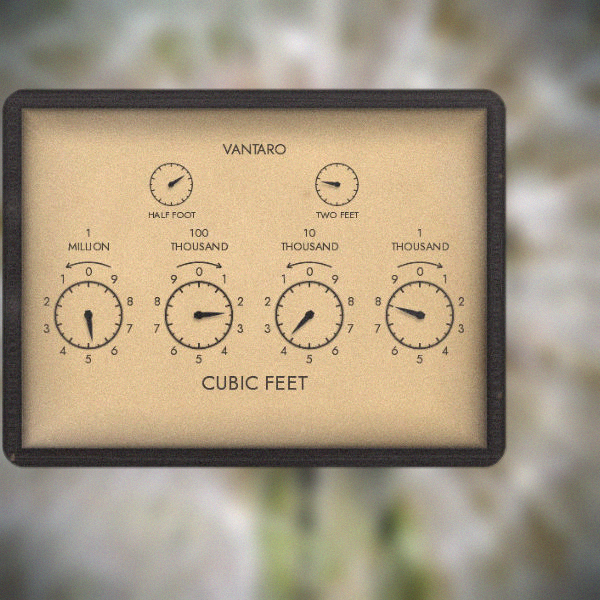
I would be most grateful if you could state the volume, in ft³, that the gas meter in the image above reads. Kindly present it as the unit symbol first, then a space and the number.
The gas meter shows ft³ 523800
